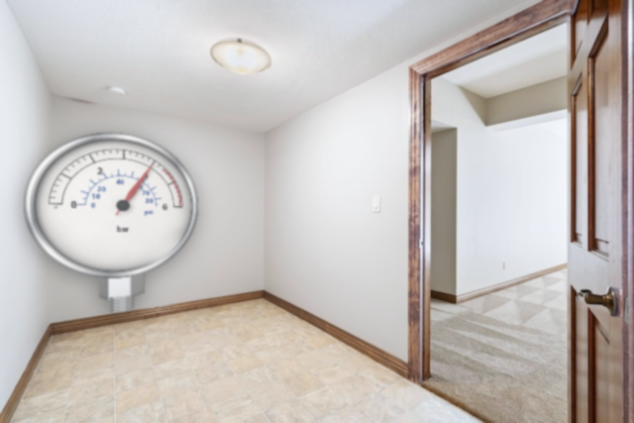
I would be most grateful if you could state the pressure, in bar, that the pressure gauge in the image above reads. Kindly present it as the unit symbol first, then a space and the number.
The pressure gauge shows bar 4
